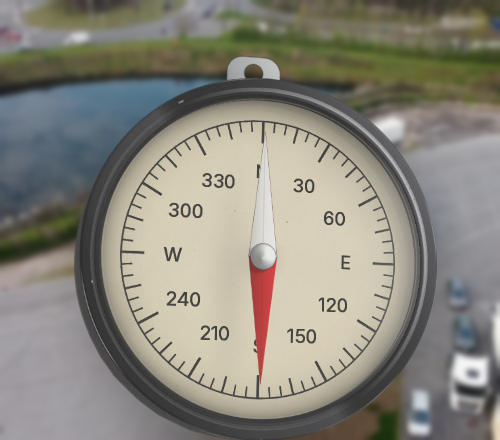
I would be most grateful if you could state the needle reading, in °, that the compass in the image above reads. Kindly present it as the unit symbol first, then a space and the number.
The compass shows ° 180
